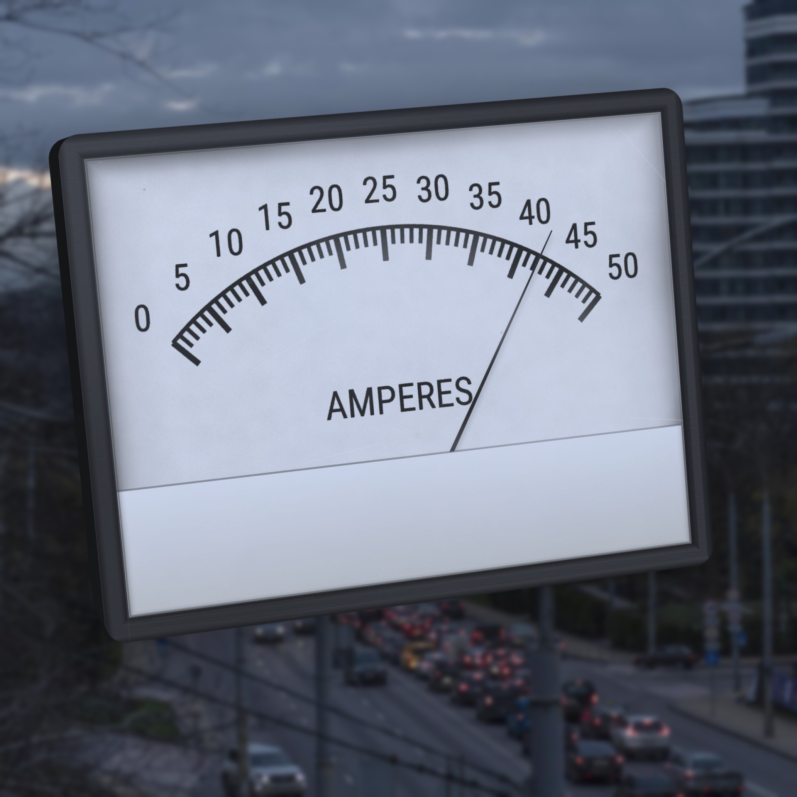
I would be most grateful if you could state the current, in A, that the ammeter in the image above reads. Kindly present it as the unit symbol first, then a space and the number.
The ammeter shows A 42
